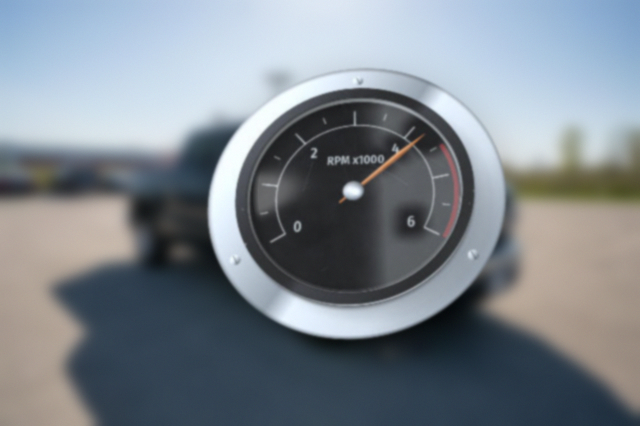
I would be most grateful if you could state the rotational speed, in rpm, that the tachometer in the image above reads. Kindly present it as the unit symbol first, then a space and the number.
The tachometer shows rpm 4250
